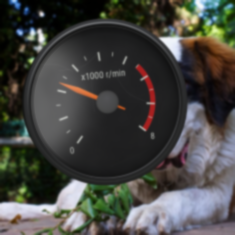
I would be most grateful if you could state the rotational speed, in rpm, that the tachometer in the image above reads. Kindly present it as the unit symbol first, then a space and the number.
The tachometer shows rpm 2250
